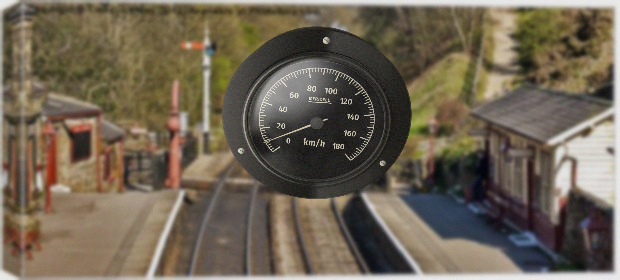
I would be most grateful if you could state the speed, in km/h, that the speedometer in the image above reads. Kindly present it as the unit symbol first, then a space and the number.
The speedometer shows km/h 10
